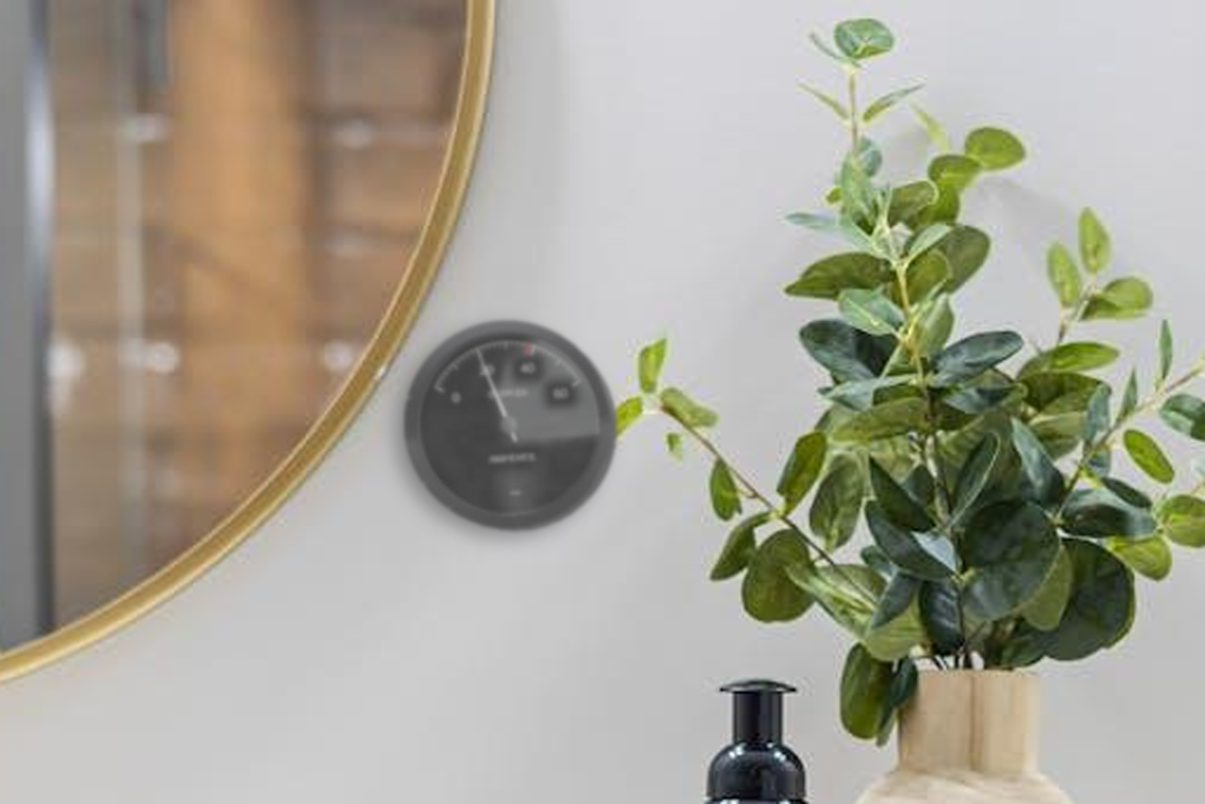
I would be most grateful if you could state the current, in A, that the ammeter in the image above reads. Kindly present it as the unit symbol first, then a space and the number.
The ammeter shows A 20
